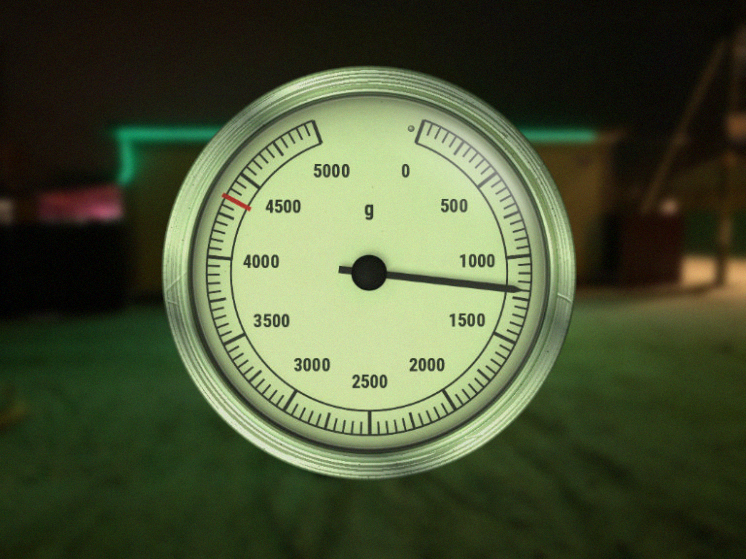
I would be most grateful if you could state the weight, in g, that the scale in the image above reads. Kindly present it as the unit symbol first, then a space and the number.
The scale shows g 1200
